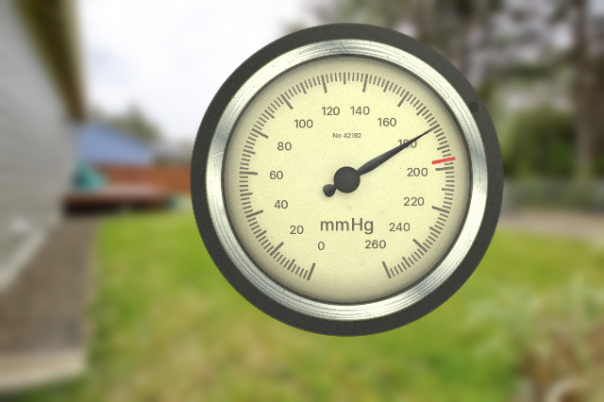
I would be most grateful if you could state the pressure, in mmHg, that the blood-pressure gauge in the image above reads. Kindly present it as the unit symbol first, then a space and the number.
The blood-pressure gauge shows mmHg 180
